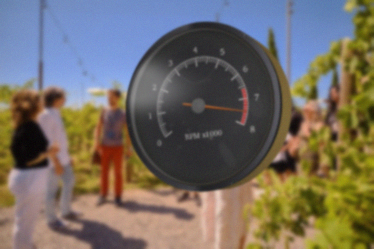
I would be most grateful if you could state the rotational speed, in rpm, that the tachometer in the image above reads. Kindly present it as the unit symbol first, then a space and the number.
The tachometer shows rpm 7500
